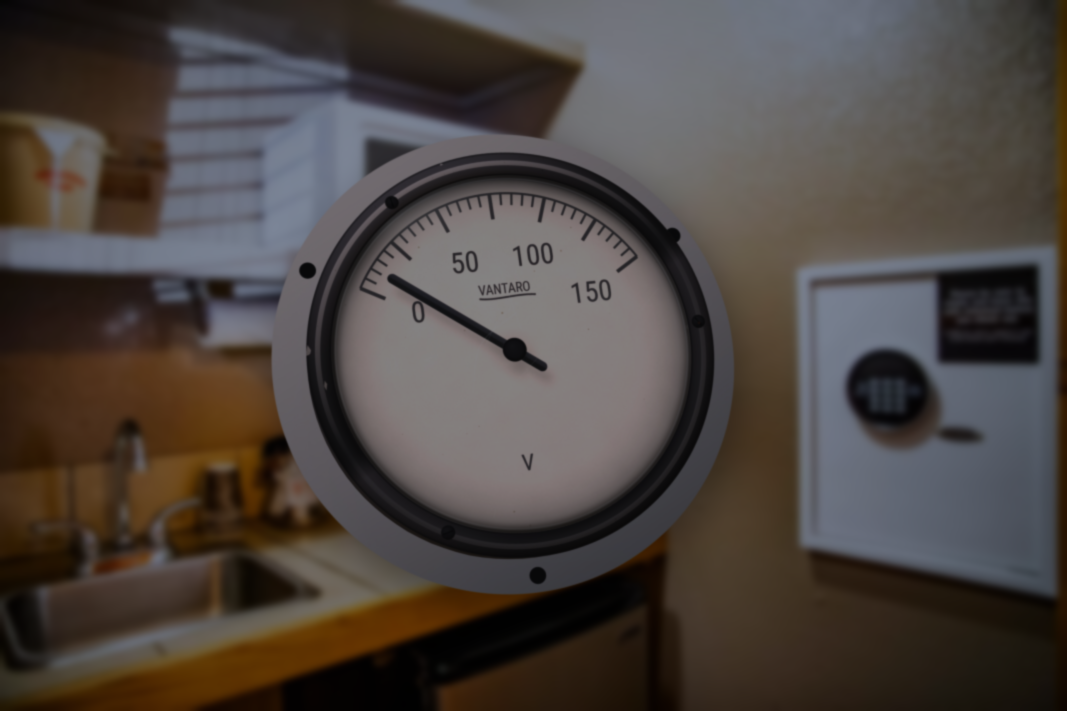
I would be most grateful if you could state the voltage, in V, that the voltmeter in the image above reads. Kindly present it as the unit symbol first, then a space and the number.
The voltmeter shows V 10
